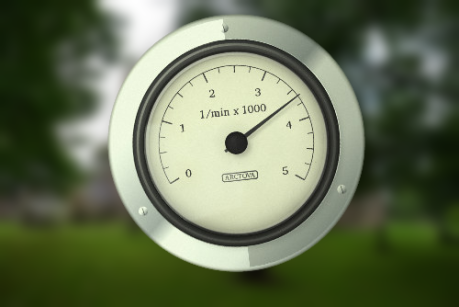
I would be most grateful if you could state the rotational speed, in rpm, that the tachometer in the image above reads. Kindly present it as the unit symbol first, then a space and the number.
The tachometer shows rpm 3625
